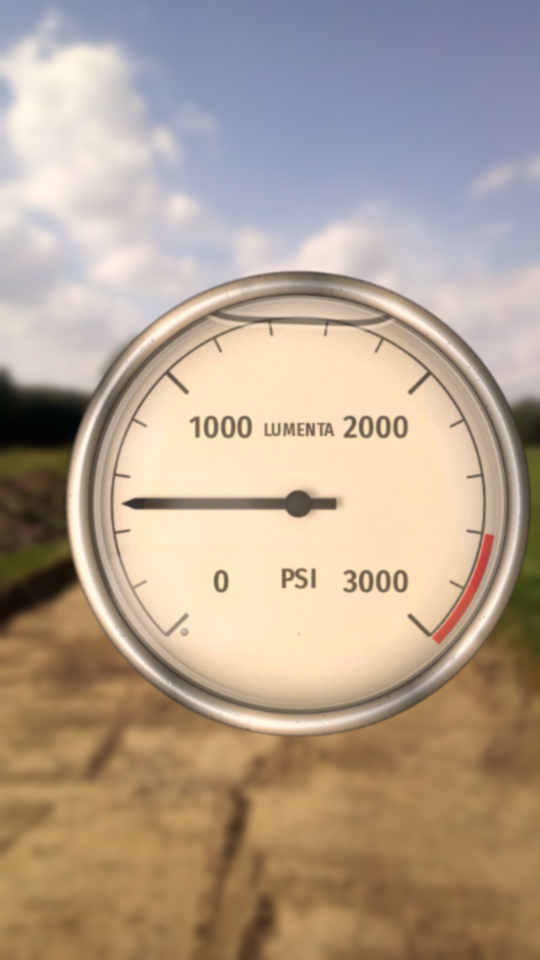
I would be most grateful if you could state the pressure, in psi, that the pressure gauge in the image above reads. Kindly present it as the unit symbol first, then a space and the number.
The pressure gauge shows psi 500
